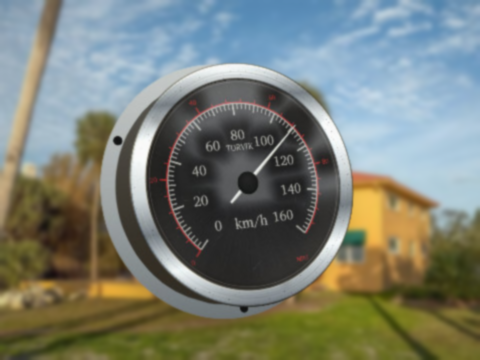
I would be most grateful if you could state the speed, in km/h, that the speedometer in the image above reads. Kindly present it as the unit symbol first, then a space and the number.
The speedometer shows km/h 110
